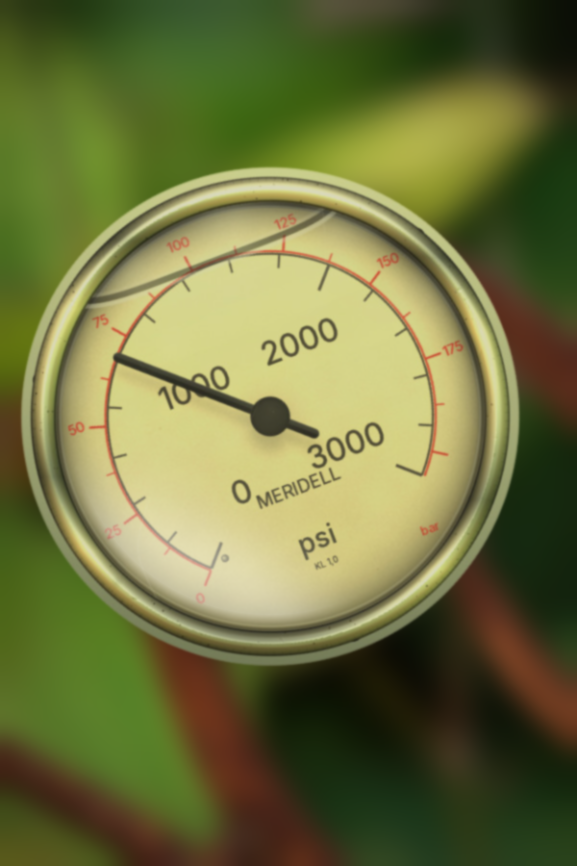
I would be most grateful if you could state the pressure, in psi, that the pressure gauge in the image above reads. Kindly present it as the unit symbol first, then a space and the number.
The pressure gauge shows psi 1000
